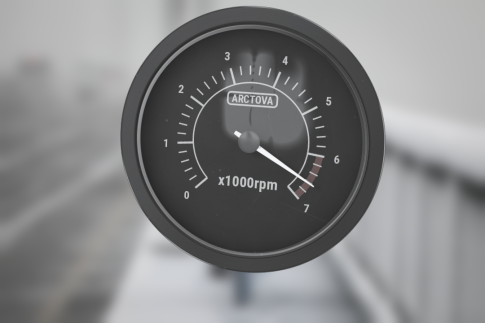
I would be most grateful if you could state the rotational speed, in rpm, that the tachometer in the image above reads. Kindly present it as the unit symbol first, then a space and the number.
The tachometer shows rpm 6600
